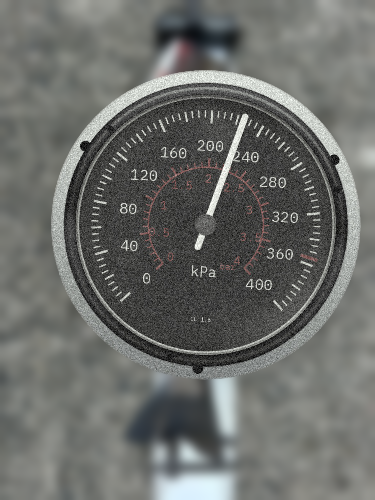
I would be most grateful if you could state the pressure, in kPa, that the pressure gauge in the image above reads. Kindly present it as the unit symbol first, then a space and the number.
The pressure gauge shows kPa 225
